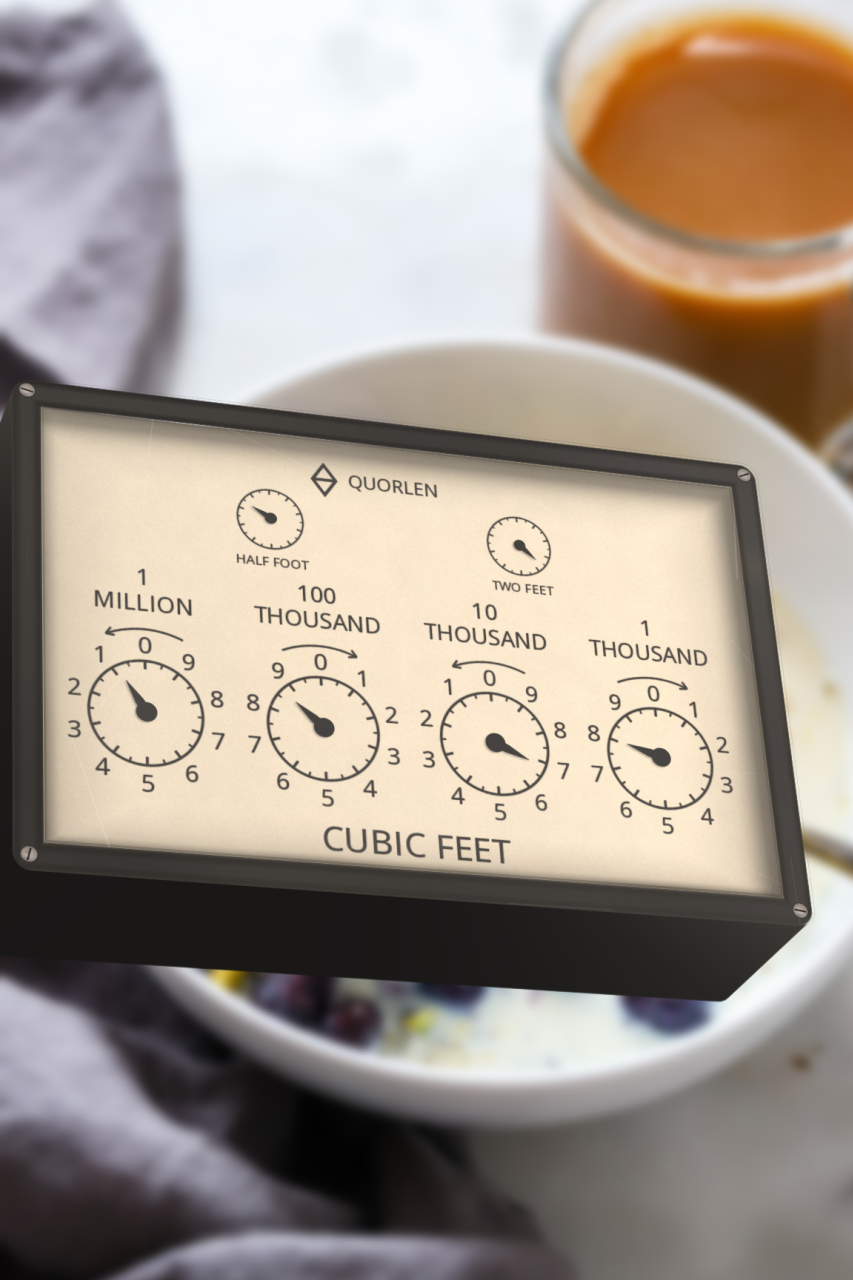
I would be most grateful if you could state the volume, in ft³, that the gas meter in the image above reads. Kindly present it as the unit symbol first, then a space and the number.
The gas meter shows ft³ 86800
